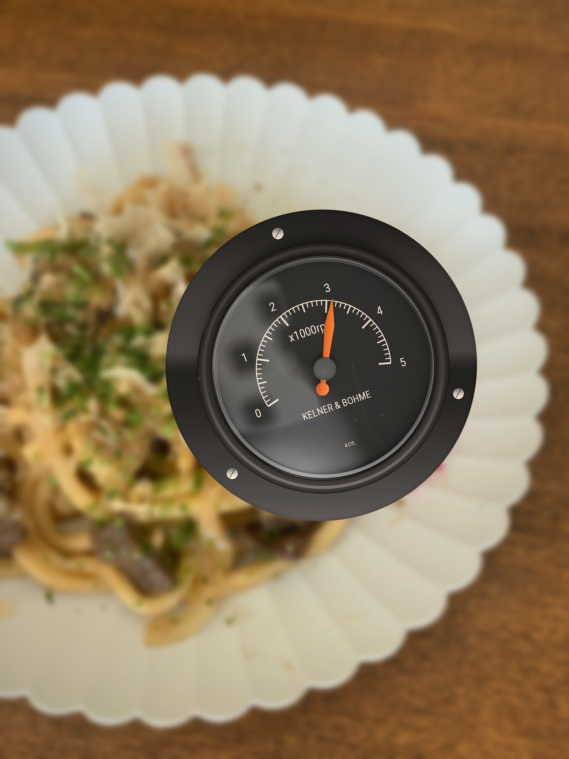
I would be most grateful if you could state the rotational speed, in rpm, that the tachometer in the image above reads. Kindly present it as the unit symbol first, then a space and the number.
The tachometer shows rpm 3100
